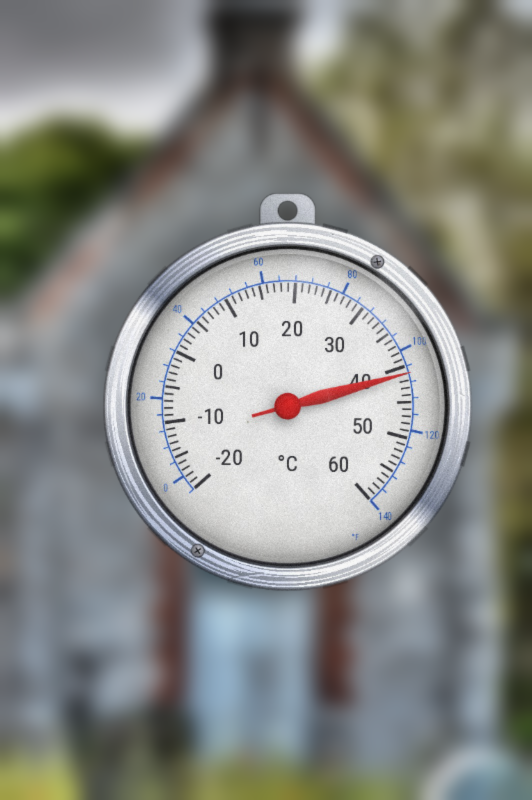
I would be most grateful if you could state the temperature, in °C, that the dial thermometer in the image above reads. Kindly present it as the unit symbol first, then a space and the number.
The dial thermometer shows °C 41
